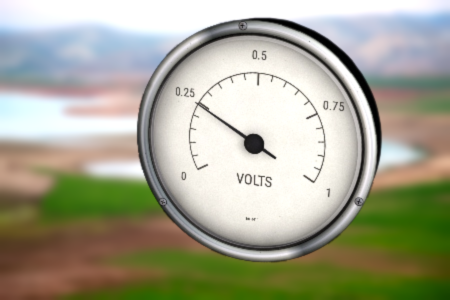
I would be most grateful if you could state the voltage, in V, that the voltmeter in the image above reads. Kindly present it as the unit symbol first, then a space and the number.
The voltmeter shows V 0.25
